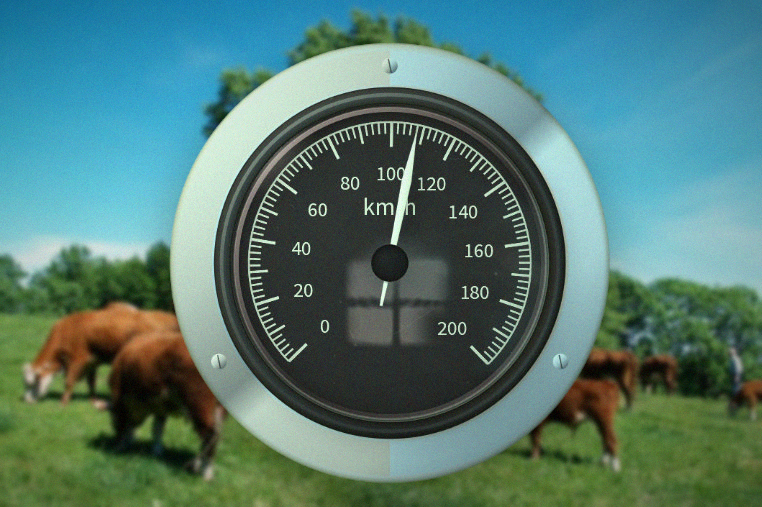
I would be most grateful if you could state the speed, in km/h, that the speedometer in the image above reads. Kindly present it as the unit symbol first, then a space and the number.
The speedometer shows km/h 108
